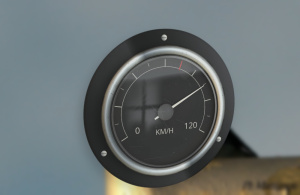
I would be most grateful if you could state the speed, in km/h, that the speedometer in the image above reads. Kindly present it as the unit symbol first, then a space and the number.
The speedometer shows km/h 90
